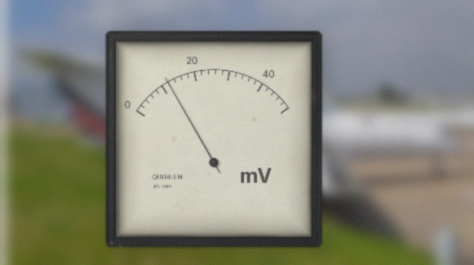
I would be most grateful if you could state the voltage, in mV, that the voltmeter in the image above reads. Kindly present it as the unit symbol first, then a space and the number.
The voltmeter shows mV 12
